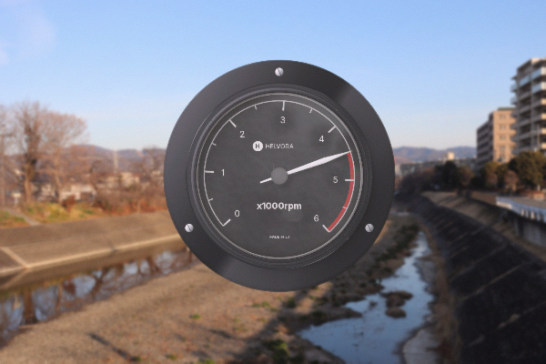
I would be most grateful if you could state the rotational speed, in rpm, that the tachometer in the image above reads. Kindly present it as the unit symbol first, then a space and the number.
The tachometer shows rpm 4500
